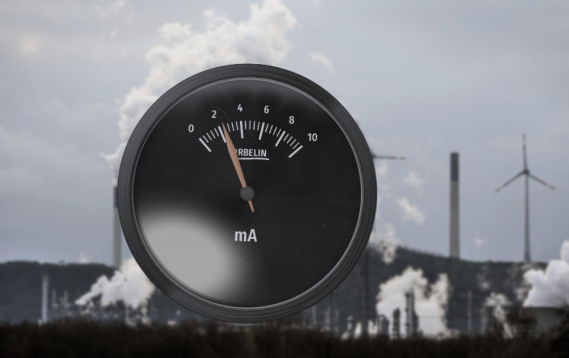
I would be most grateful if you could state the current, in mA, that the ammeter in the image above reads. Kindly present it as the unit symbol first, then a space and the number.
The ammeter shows mA 2.4
